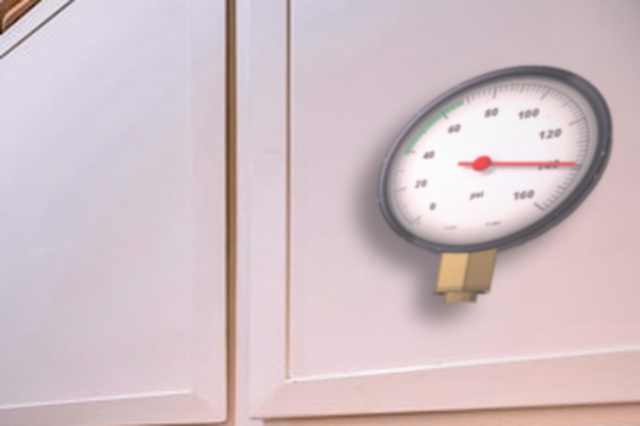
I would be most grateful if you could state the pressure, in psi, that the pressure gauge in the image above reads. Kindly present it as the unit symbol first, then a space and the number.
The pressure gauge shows psi 140
